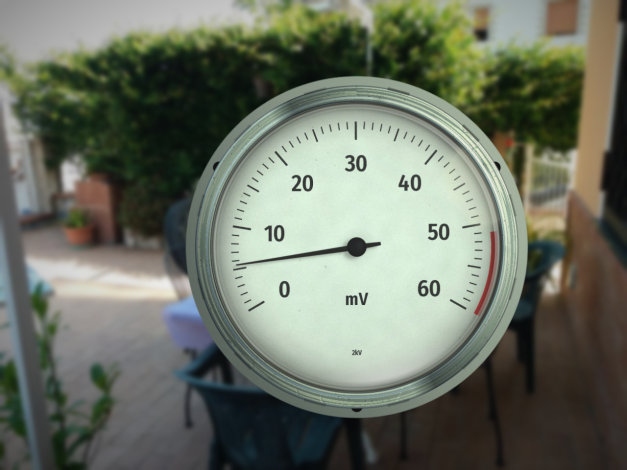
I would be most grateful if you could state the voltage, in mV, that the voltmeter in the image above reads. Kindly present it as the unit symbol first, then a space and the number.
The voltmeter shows mV 5.5
